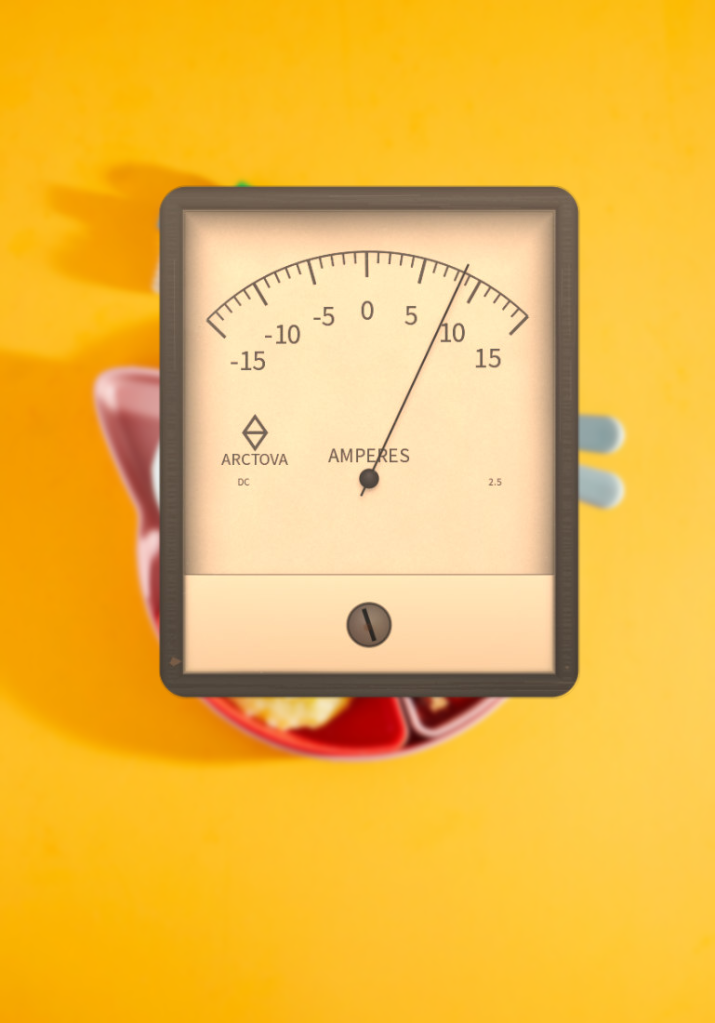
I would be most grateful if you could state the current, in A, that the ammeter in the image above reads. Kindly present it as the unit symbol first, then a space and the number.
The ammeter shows A 8.5
